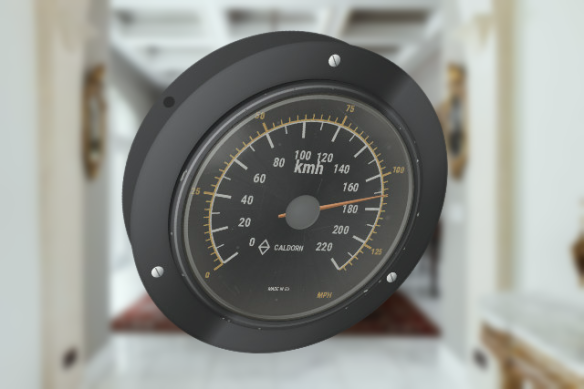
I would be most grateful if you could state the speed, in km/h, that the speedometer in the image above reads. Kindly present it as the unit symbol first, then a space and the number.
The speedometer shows km/h 170
